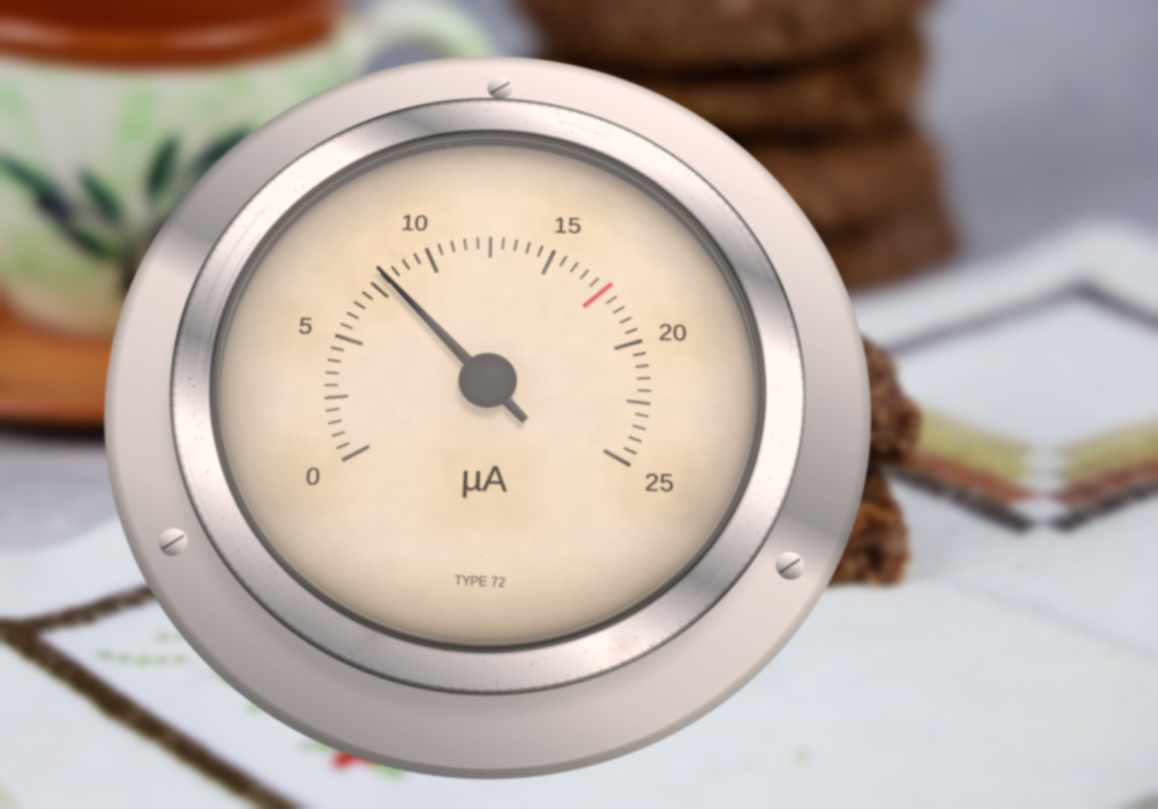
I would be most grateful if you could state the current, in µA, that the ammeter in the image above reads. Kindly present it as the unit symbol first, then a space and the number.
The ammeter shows µA 8
